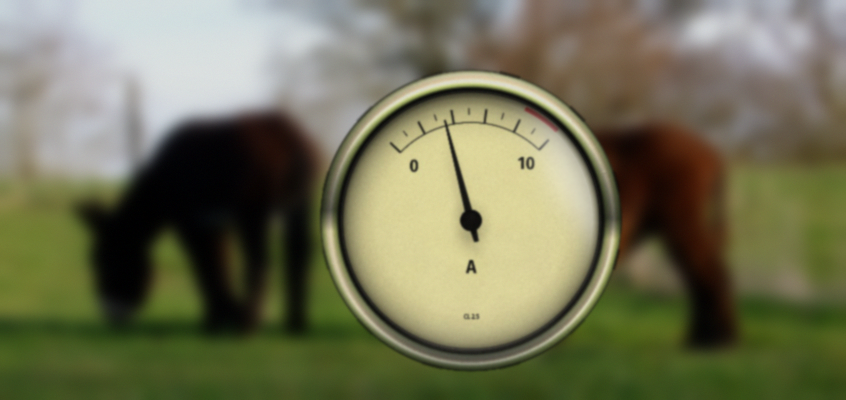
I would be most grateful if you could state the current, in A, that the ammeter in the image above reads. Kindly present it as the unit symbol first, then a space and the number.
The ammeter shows A 3.5
